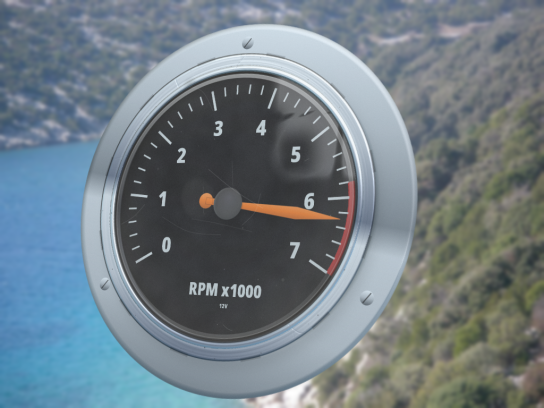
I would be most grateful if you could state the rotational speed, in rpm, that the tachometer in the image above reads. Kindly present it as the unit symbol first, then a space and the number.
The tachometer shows rpm 6300
